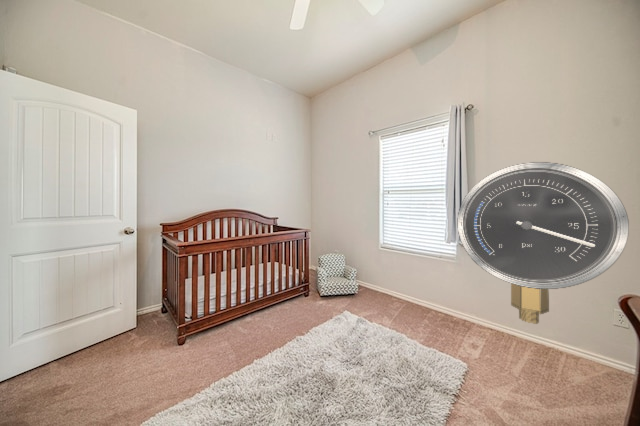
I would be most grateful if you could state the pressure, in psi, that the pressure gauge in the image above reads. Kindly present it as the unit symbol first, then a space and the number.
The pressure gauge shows psi 27.5
